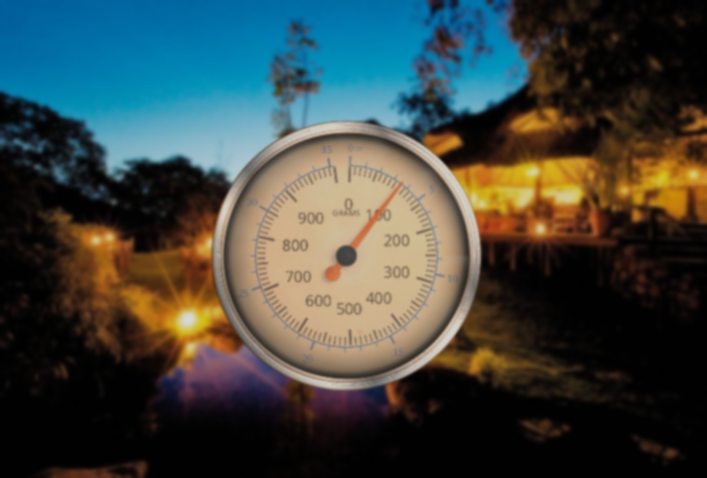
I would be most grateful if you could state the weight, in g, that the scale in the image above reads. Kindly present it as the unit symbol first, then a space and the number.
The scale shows g 100
